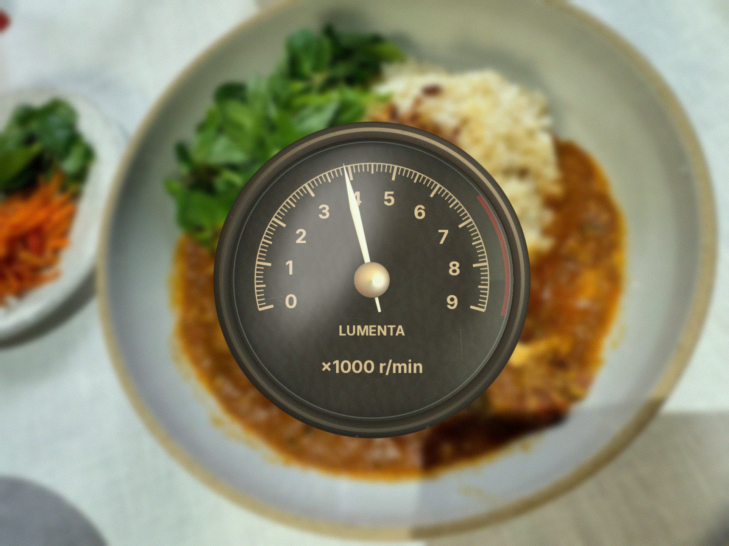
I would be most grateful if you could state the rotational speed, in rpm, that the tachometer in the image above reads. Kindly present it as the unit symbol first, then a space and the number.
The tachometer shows rpm 3900
